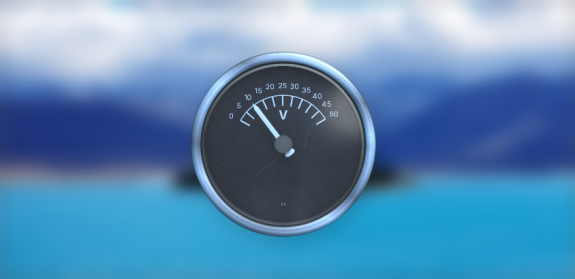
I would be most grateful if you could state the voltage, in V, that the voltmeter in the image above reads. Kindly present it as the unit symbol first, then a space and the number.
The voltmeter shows V 10
